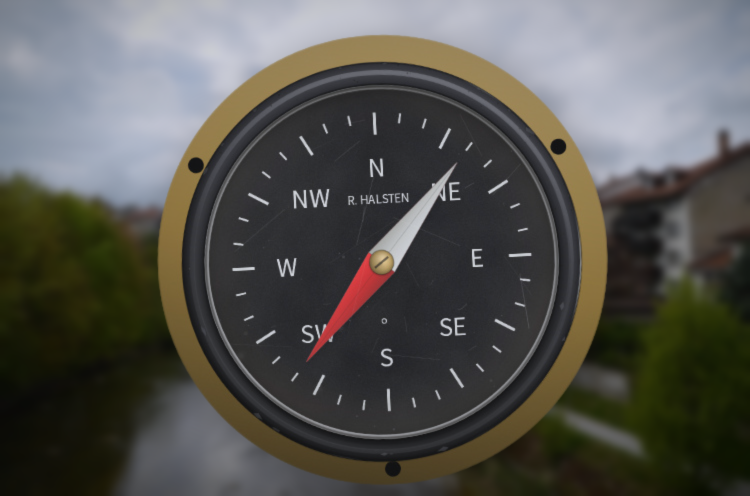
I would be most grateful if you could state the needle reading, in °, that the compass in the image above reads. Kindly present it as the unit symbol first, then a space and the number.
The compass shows ° 220
